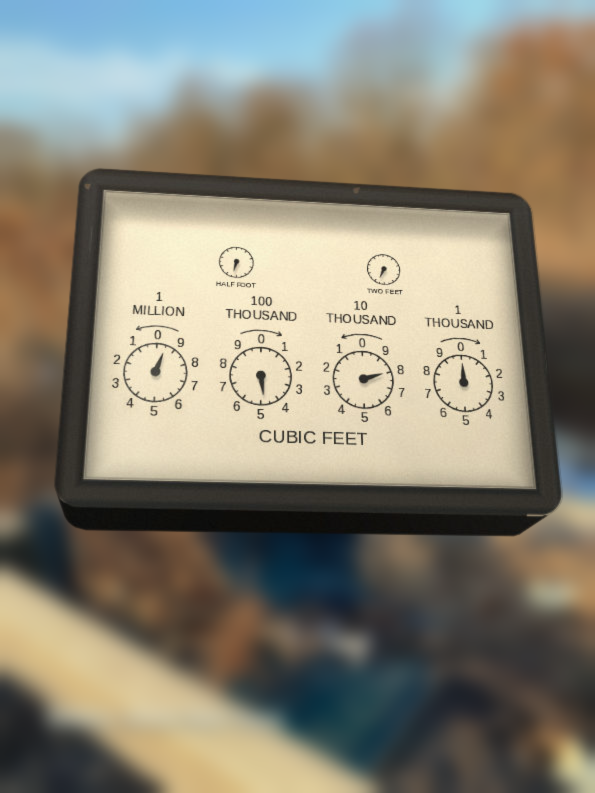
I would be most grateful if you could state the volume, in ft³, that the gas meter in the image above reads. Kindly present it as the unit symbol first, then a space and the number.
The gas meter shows ft³ 948000
